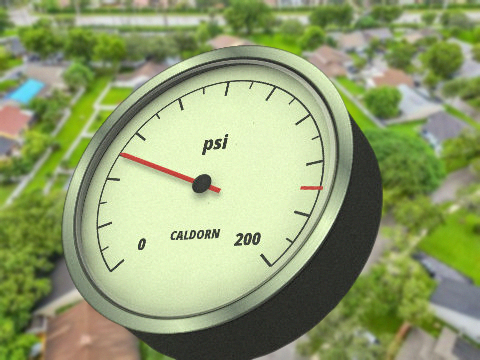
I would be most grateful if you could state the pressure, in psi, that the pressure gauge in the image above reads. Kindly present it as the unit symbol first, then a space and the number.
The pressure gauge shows psi 50
